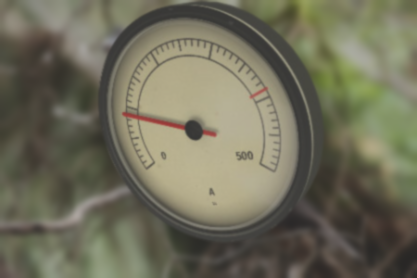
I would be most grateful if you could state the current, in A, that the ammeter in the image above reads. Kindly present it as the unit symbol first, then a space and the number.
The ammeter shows A 90
